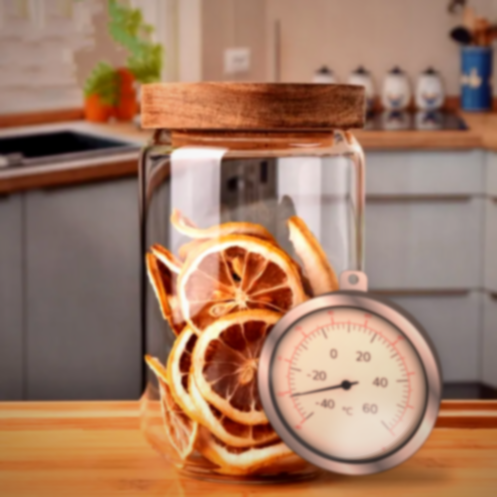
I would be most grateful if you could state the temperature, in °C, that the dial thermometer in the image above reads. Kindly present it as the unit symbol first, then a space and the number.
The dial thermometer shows °C -30
